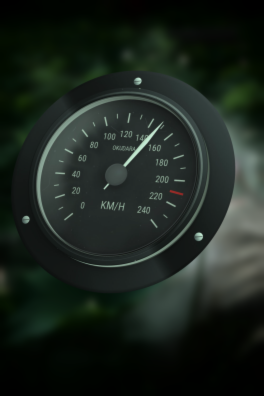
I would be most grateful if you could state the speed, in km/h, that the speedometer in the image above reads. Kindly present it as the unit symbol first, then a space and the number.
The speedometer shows km/h 150
